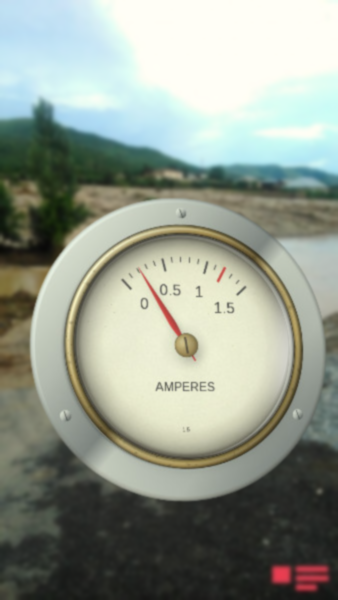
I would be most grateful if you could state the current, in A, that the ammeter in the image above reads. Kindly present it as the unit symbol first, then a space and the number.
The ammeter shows A 0.2
